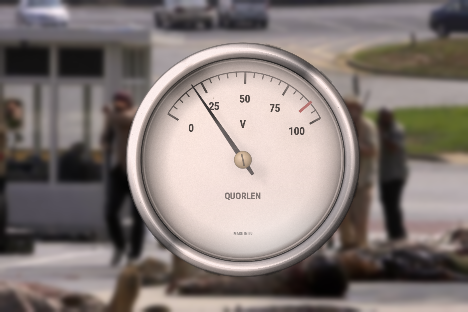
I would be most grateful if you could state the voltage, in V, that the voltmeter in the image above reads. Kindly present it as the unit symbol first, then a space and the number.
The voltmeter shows V 20
